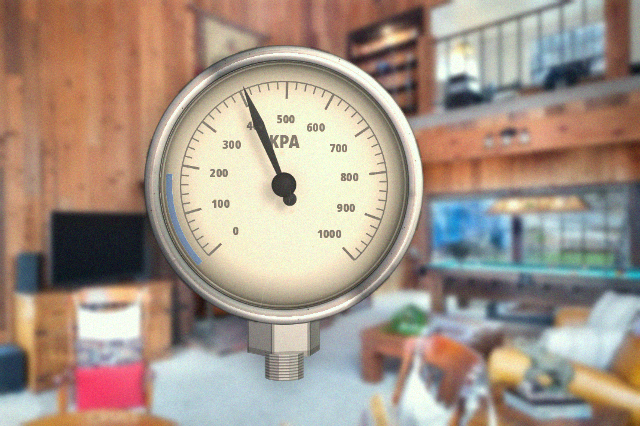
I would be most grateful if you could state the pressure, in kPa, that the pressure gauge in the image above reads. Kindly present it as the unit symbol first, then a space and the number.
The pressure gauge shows kPa 410
